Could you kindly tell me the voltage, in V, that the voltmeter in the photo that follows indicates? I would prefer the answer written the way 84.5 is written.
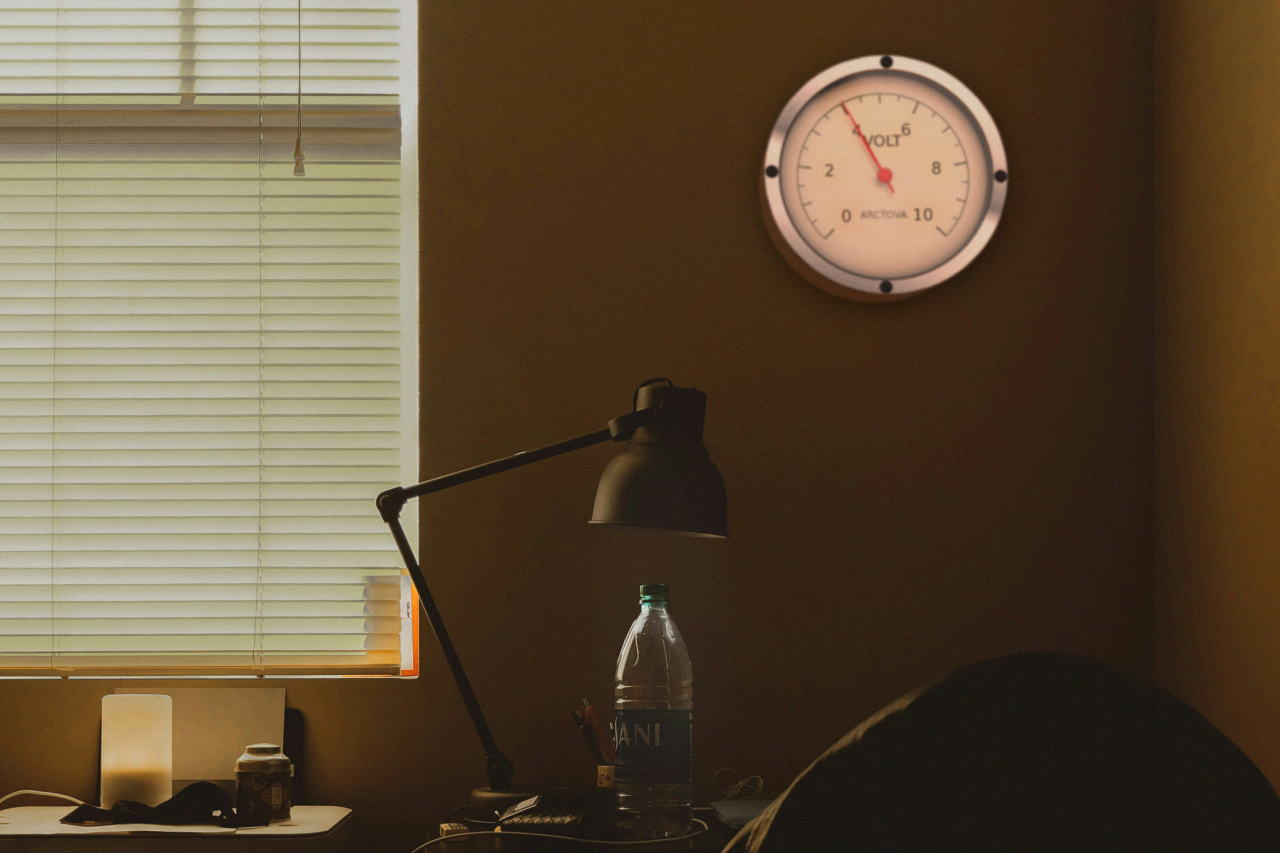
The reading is 4
